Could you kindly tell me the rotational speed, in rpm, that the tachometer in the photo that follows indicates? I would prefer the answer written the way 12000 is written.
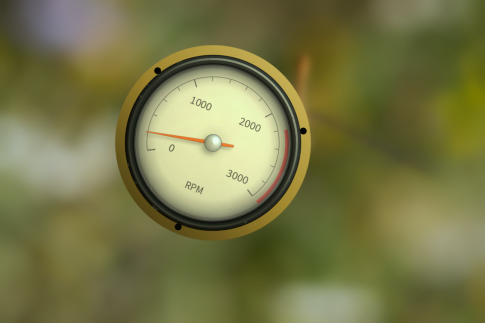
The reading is 200
